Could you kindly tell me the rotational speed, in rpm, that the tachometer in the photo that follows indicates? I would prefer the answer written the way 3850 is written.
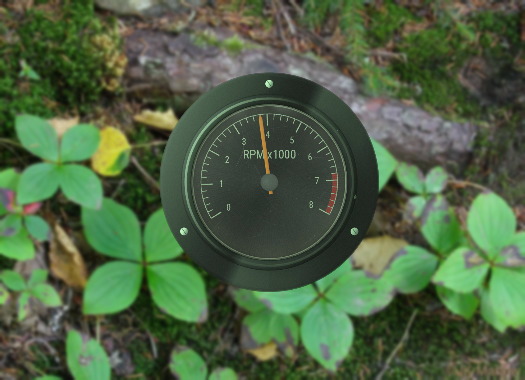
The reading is 3800
